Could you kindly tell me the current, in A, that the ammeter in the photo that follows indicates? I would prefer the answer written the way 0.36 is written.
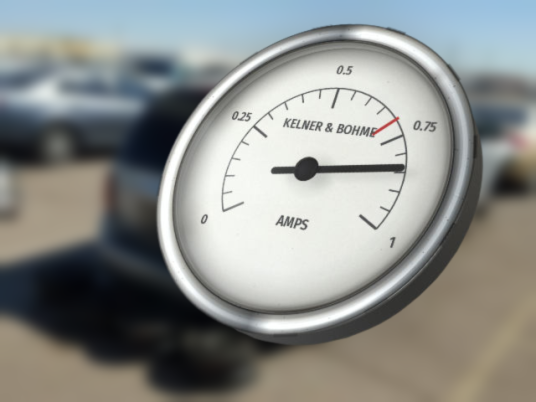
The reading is 0.85
